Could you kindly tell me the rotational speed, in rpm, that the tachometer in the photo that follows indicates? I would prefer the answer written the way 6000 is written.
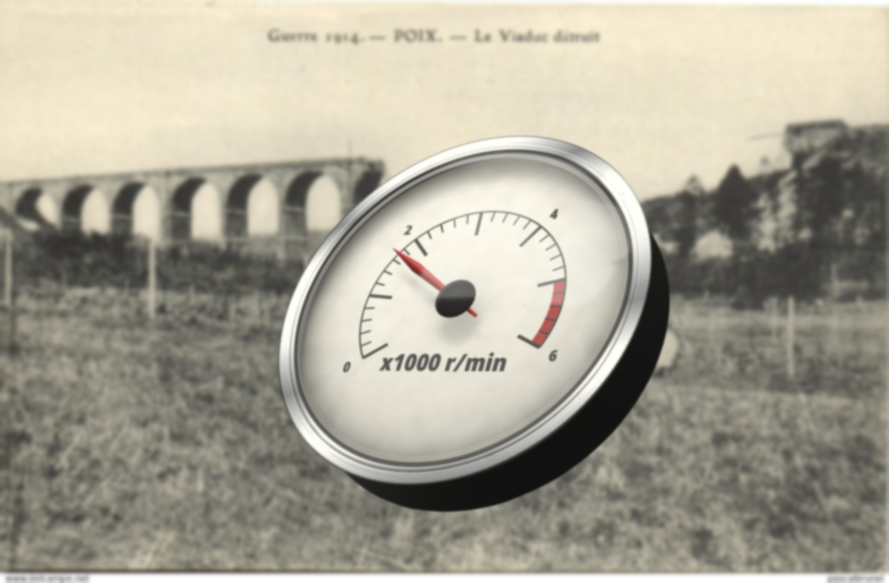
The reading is 1700
